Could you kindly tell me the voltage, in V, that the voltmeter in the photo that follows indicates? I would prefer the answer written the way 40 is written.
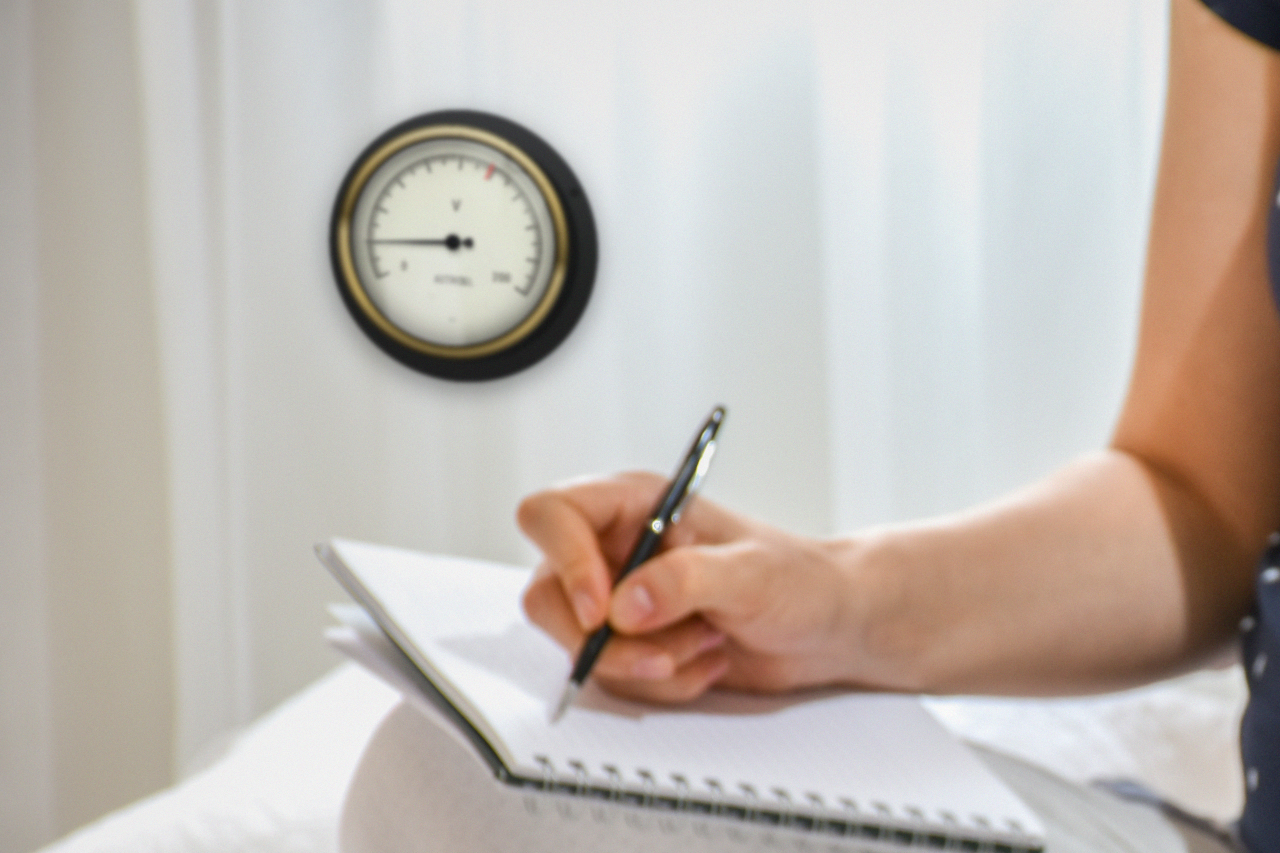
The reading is 20
